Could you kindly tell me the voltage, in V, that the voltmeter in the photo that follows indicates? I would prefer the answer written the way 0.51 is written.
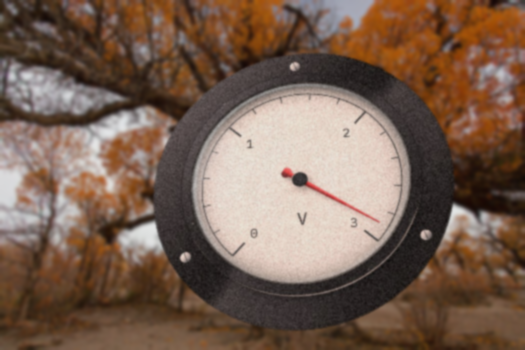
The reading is 2.9
